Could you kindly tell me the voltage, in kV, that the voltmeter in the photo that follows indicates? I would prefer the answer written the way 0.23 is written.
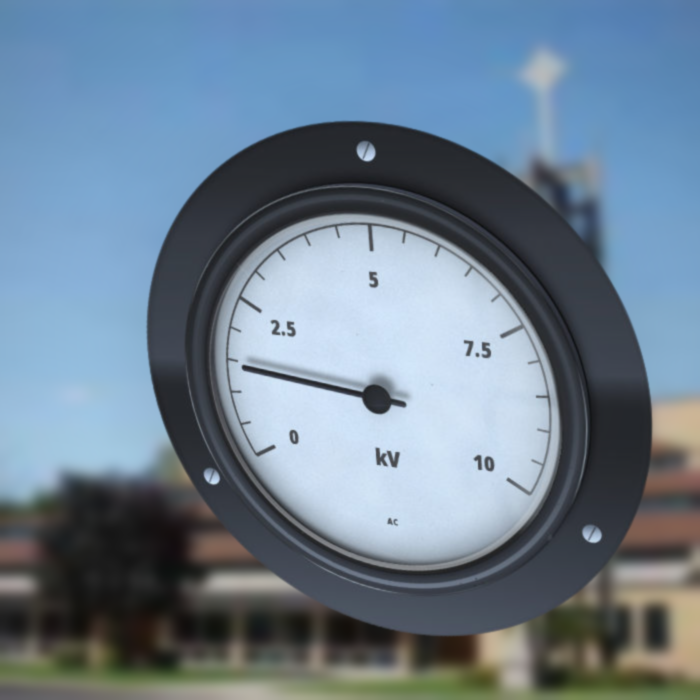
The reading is 1.5
